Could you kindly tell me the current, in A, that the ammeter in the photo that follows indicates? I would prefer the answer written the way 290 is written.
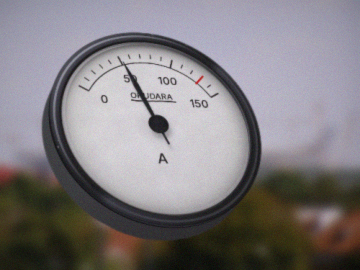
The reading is 50
